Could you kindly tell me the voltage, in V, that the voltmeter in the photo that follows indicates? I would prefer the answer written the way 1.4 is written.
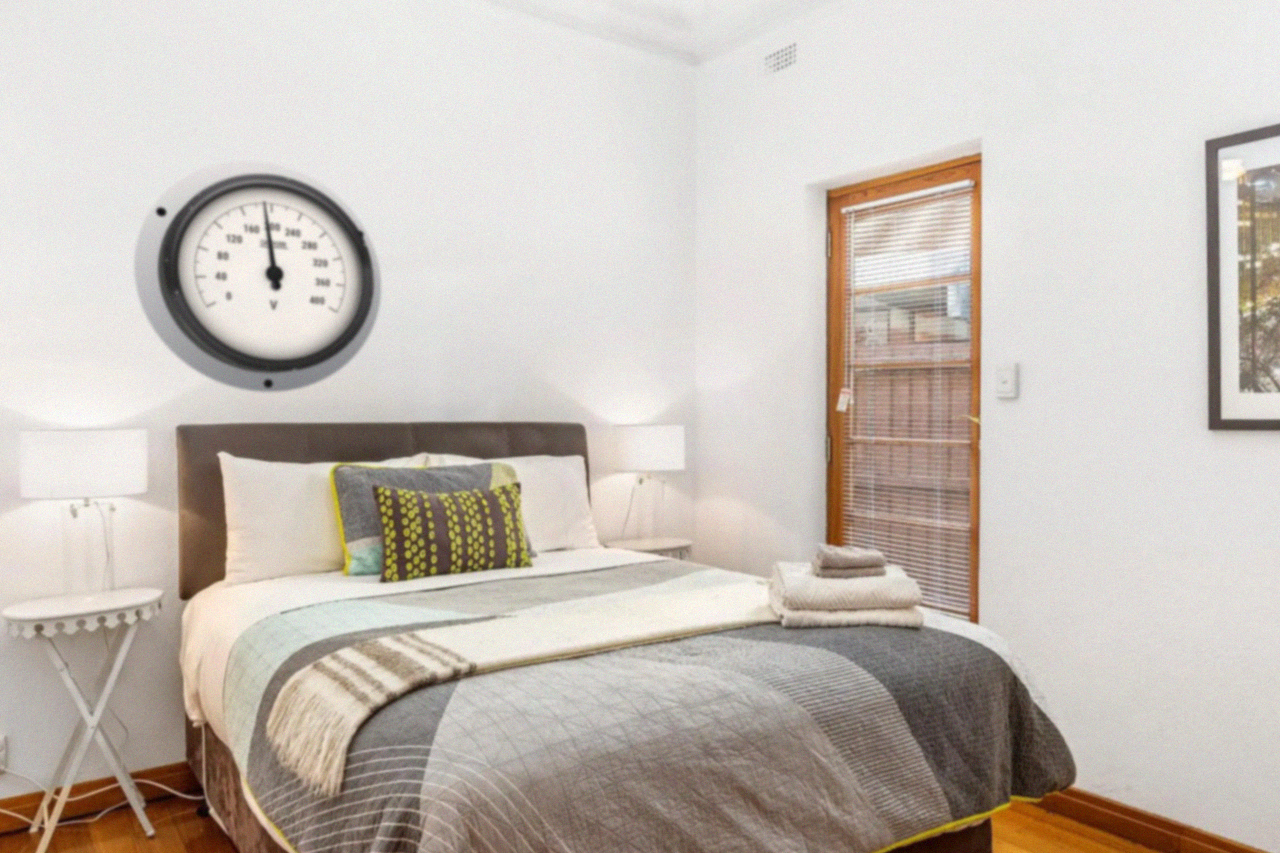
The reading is 190
